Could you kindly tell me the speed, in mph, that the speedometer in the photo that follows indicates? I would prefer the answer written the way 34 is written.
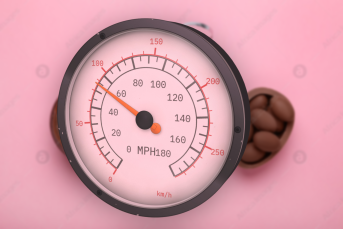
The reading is 55
